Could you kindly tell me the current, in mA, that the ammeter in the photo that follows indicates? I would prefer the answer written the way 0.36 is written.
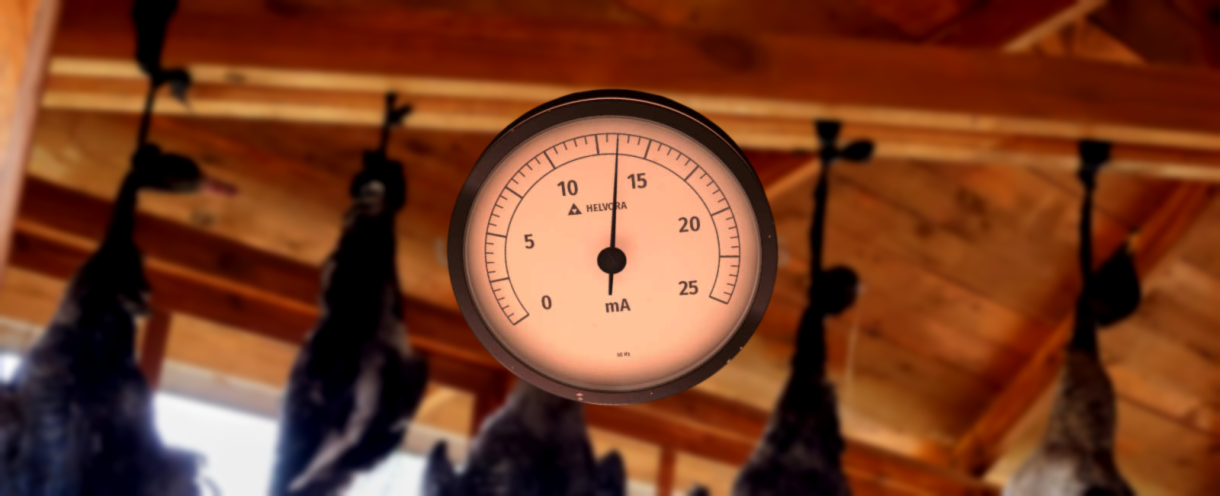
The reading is 13.5
